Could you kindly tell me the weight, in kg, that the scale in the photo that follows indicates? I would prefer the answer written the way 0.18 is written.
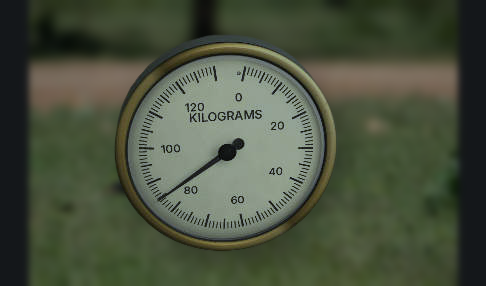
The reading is 85
